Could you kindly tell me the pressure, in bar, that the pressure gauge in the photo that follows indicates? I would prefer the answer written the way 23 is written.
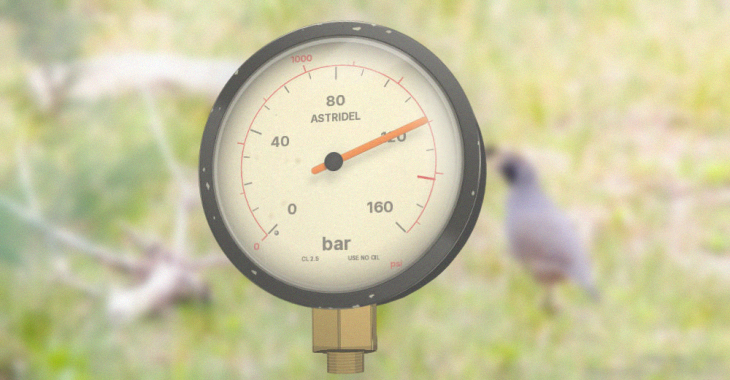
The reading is 120
